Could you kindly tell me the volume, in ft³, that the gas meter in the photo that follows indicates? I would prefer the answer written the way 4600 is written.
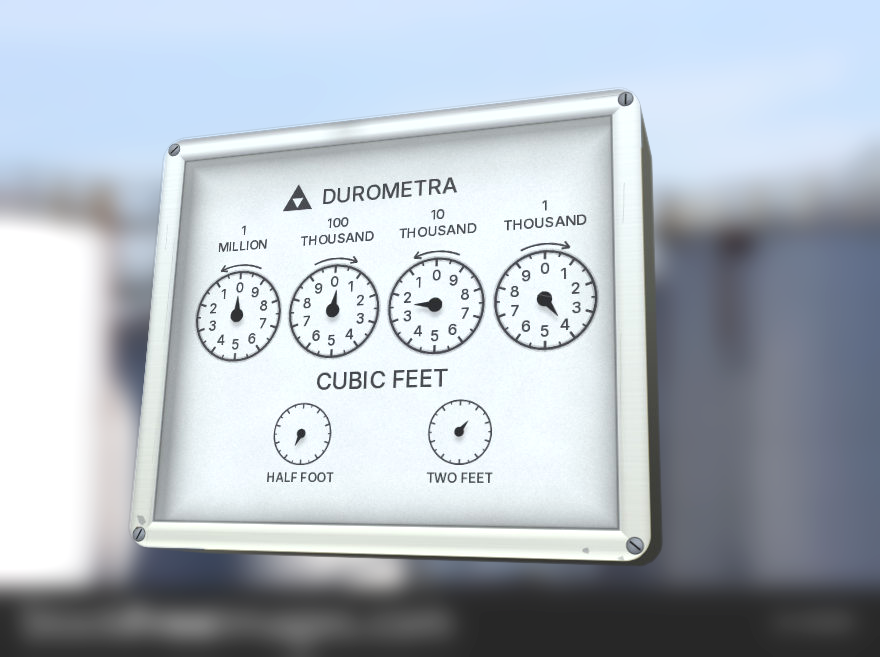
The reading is 2400
